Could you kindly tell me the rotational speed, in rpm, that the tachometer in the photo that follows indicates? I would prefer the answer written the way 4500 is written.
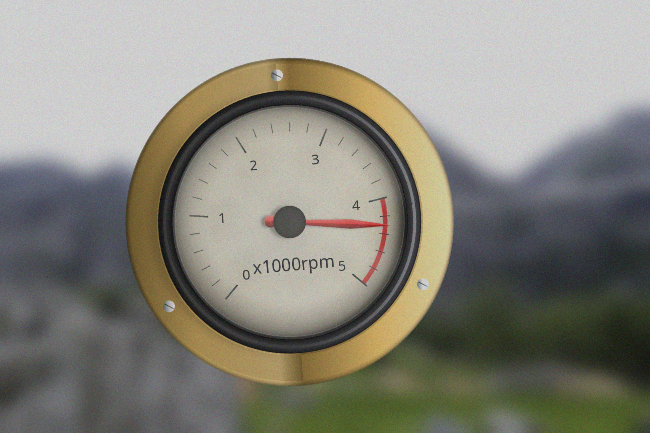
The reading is 4300
